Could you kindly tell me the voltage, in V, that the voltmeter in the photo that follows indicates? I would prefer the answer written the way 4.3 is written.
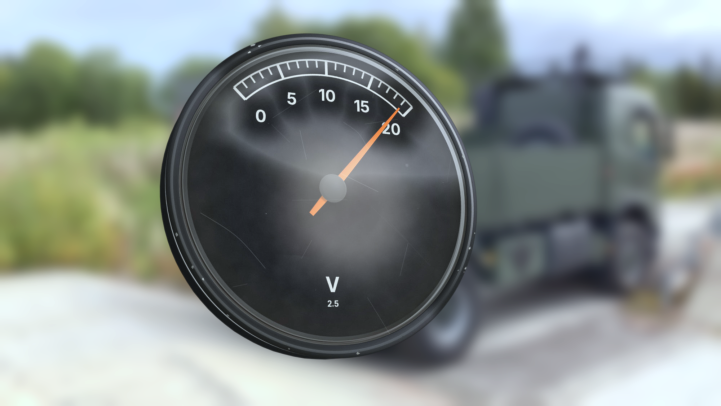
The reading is 19
